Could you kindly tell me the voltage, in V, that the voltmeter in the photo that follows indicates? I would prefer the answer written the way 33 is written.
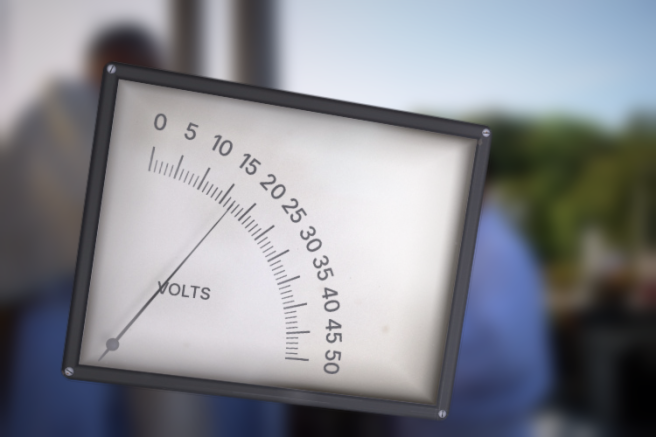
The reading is 17
